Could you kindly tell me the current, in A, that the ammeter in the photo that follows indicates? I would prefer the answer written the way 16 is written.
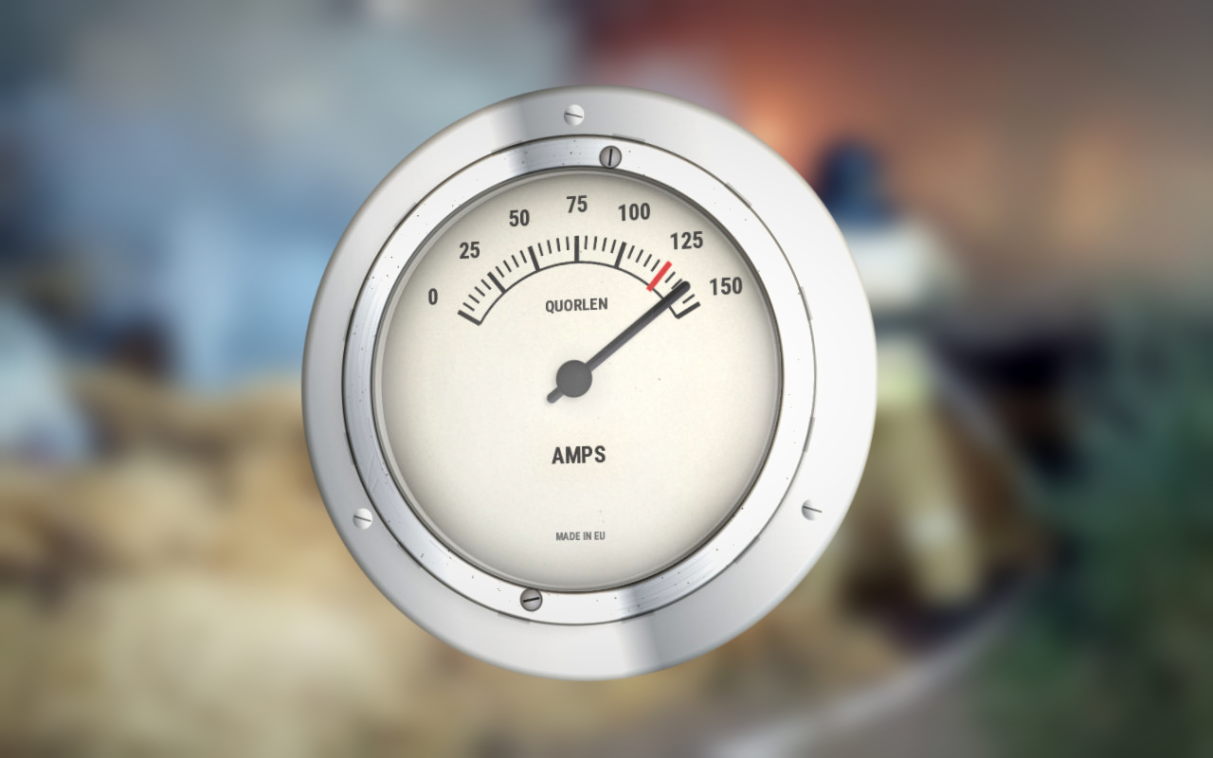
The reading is 140
